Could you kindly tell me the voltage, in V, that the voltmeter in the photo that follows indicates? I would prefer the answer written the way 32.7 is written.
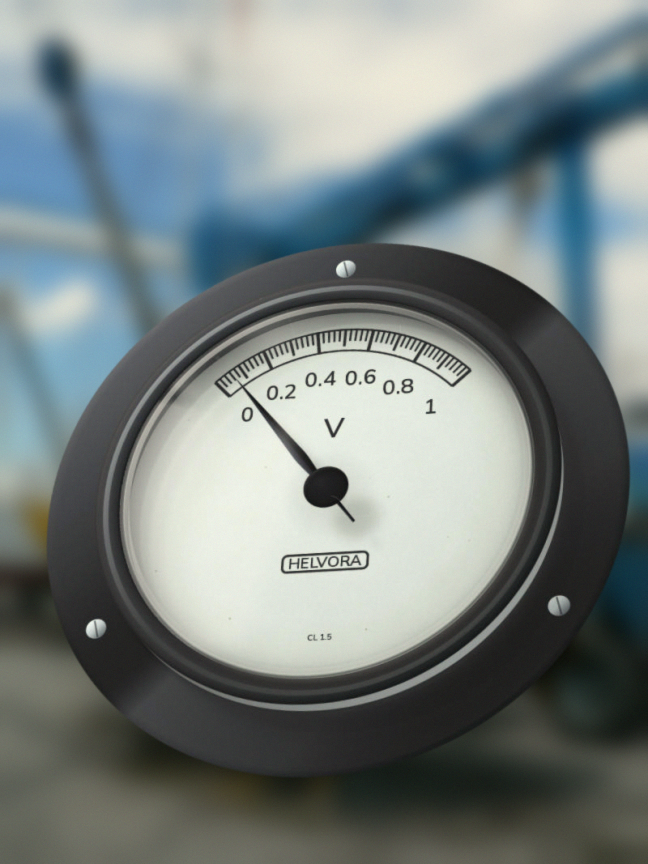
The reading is 0.06
